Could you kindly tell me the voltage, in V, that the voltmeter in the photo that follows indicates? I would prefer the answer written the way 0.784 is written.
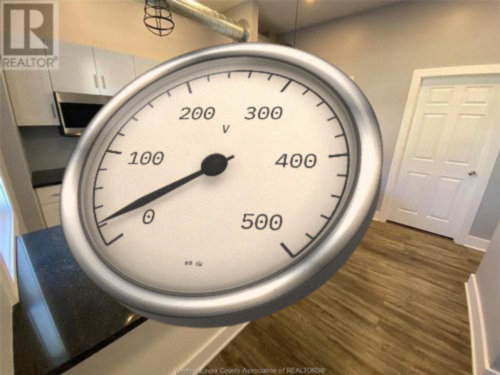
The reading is 20
